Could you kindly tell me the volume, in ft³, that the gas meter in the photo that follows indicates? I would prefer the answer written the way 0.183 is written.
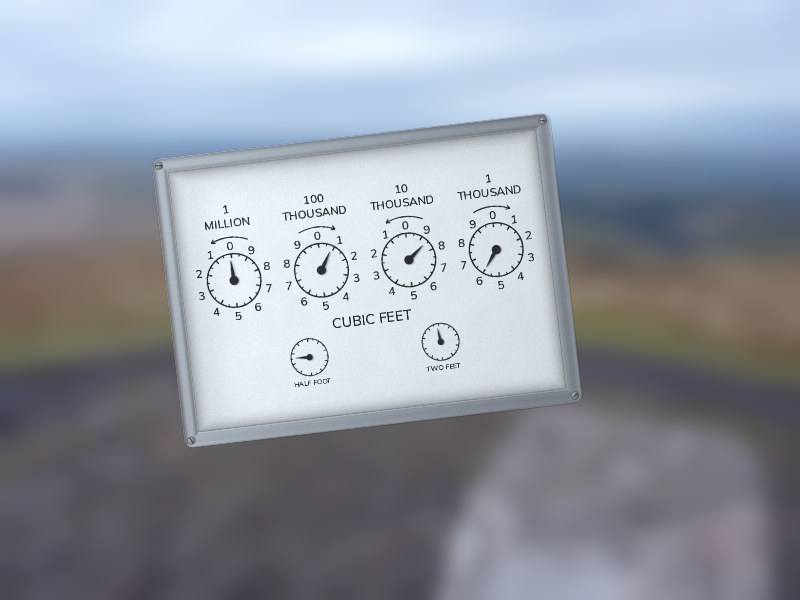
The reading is 8600
